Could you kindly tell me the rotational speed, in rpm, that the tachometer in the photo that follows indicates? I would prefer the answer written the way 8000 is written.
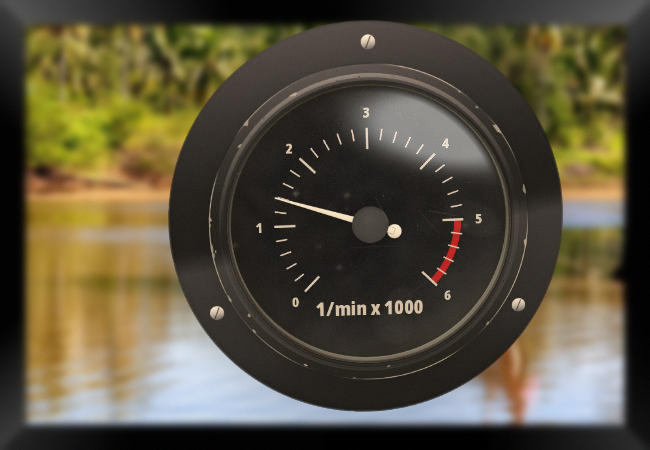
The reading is 1400
